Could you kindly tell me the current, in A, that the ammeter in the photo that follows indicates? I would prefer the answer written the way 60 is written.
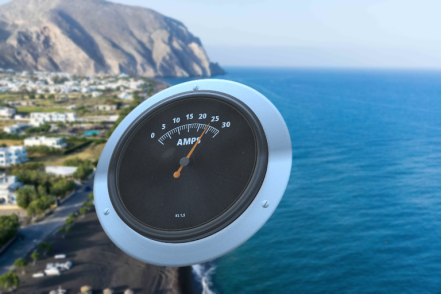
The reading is 25
